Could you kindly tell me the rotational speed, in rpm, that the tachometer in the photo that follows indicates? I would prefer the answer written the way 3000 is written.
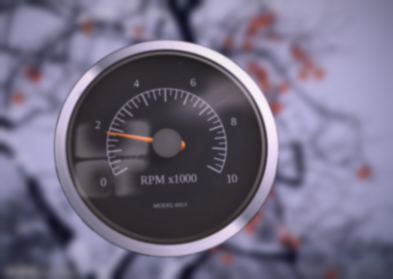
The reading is 1750
